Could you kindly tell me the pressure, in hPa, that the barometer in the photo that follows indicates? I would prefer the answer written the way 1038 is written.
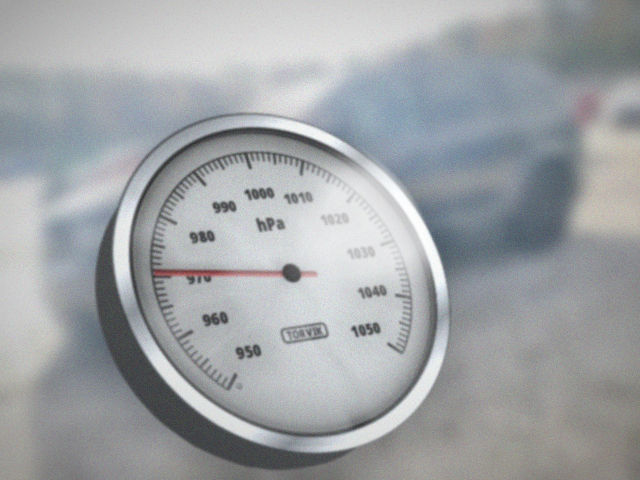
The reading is 970
